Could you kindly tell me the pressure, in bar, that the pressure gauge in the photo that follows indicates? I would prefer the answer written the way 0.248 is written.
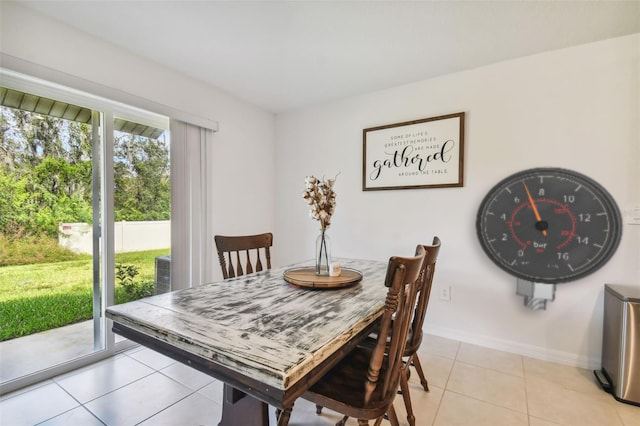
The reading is 7
